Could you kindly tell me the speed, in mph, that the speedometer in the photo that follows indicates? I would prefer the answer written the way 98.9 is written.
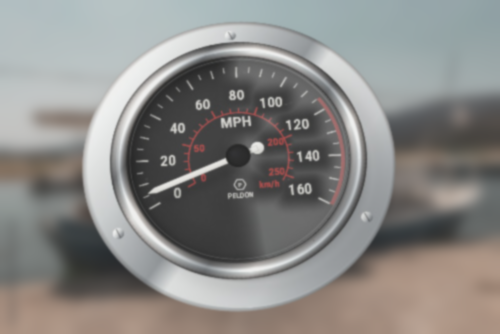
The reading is 5
